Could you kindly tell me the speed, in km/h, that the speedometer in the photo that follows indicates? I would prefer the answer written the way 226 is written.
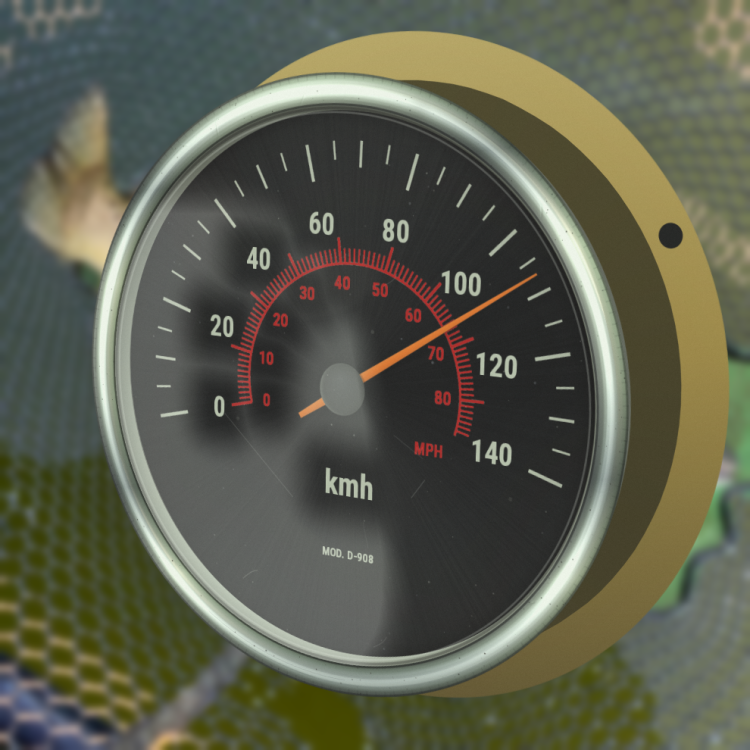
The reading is 107.5
